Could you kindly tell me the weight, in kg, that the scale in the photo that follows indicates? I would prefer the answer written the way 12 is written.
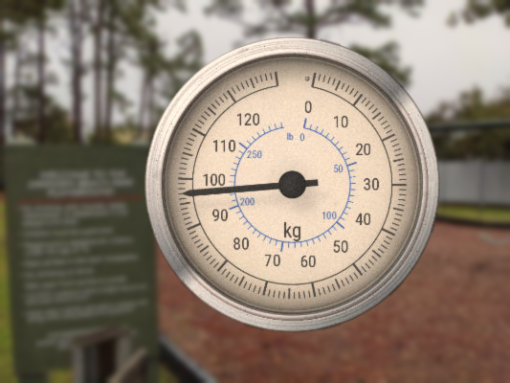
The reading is 97
